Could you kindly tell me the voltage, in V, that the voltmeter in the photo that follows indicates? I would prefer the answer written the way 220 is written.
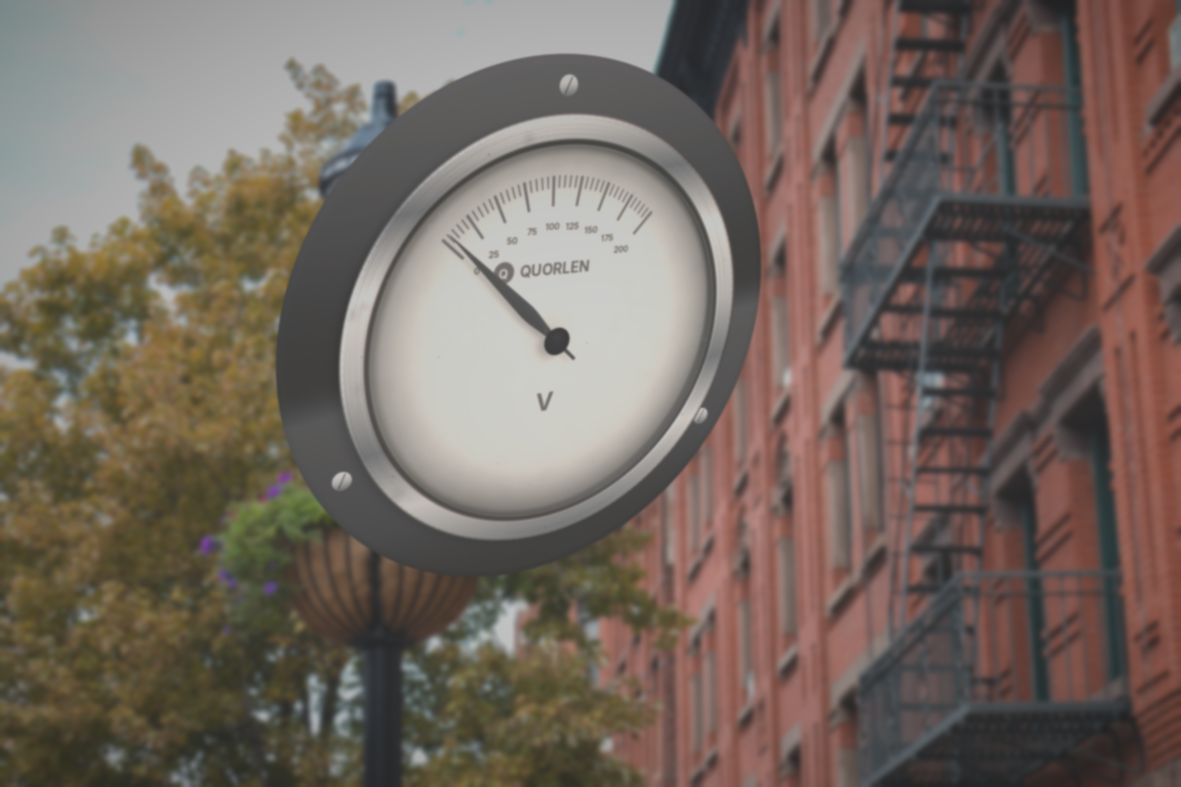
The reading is 5
